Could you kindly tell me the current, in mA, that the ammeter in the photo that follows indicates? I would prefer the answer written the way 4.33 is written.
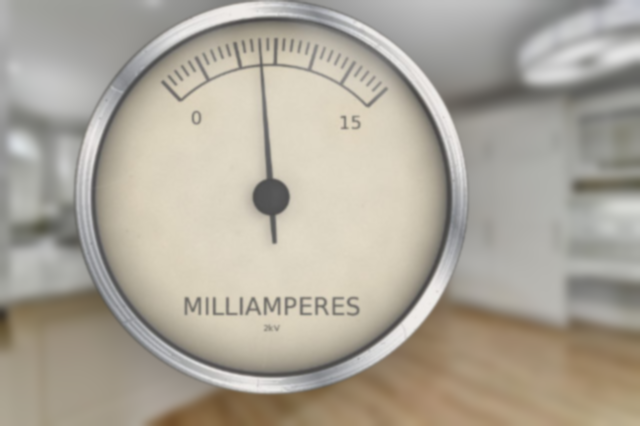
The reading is 6.5
